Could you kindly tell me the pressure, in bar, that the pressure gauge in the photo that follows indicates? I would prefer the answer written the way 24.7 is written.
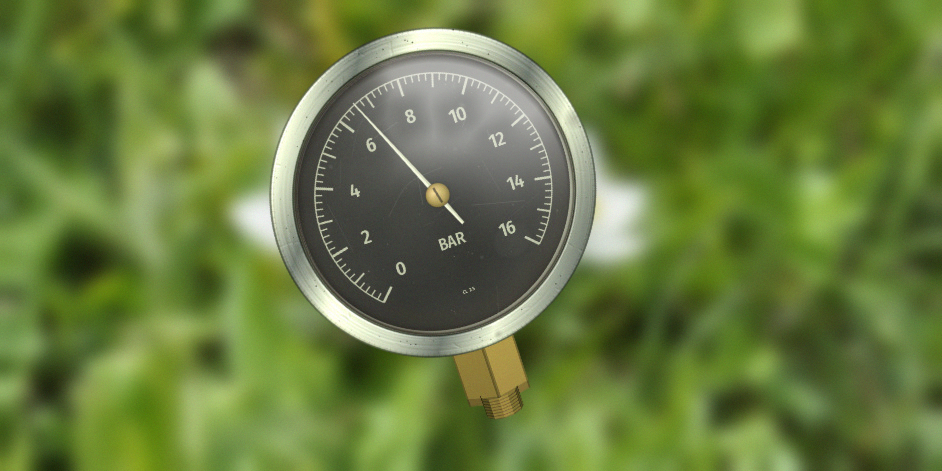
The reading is 6.6
